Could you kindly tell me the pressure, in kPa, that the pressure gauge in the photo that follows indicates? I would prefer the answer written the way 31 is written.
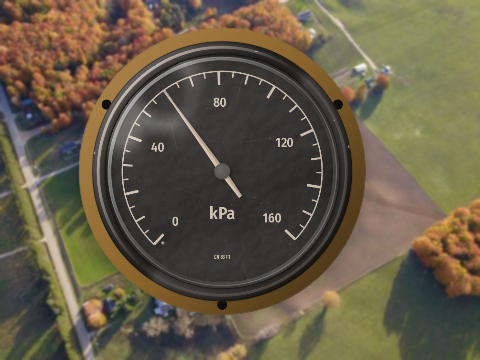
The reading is 60
